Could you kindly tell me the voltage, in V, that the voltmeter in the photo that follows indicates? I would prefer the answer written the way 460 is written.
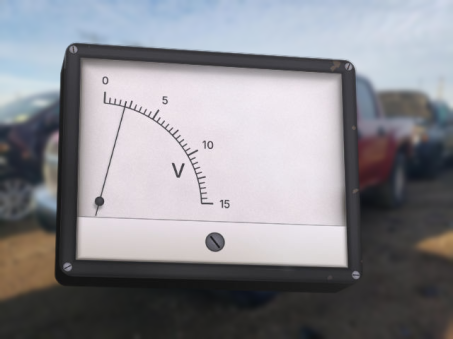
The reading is 2
